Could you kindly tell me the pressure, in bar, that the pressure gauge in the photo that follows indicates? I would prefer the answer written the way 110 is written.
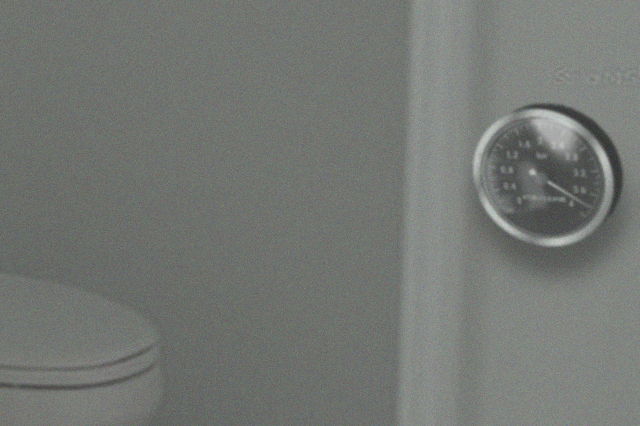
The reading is 3.8
